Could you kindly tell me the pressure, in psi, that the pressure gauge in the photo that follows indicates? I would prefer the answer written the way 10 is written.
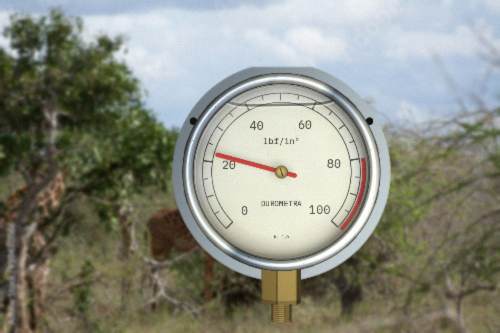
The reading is 22.5
